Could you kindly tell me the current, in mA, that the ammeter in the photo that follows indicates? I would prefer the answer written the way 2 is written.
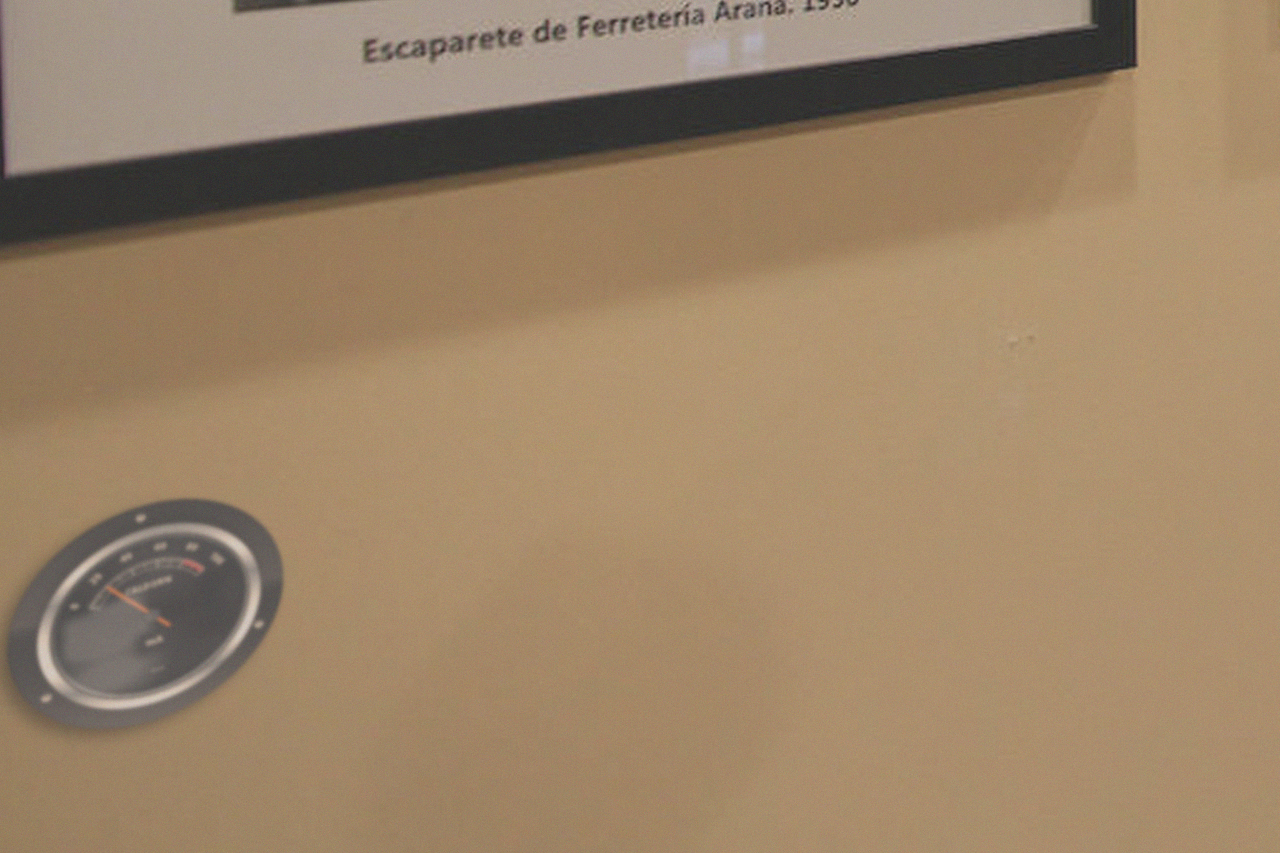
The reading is 20
